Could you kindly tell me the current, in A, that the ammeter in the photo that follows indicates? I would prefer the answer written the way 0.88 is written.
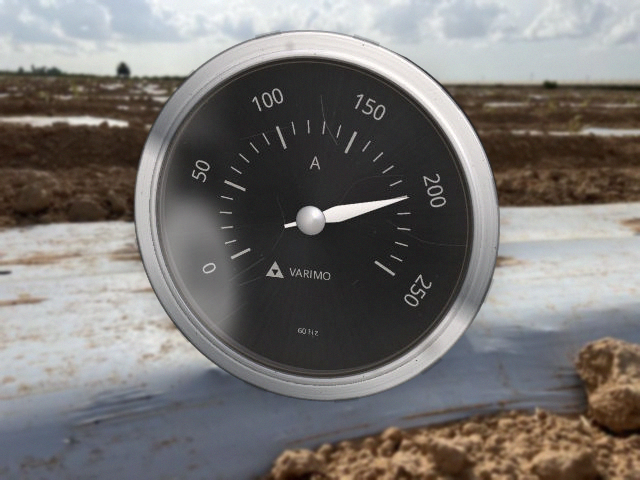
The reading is 200
